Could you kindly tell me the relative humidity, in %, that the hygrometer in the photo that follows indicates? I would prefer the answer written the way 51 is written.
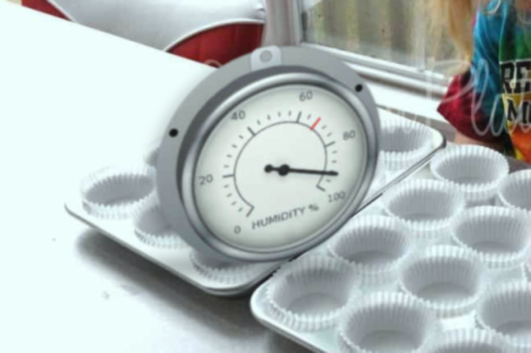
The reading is 92
